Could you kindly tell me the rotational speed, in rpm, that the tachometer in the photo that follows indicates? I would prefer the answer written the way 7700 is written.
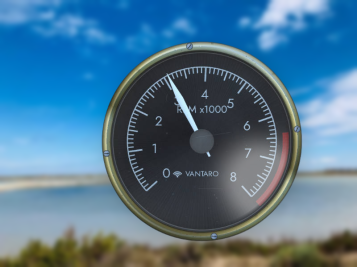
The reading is 3100
